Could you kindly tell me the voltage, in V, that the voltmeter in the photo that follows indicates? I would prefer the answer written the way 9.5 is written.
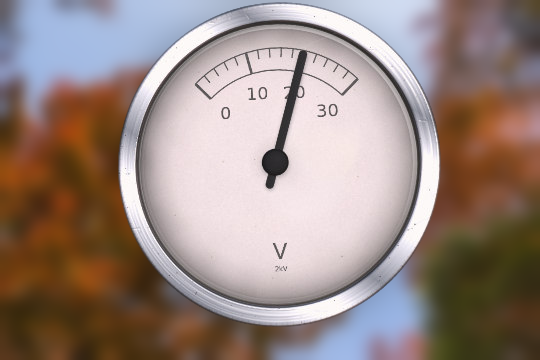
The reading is 20
